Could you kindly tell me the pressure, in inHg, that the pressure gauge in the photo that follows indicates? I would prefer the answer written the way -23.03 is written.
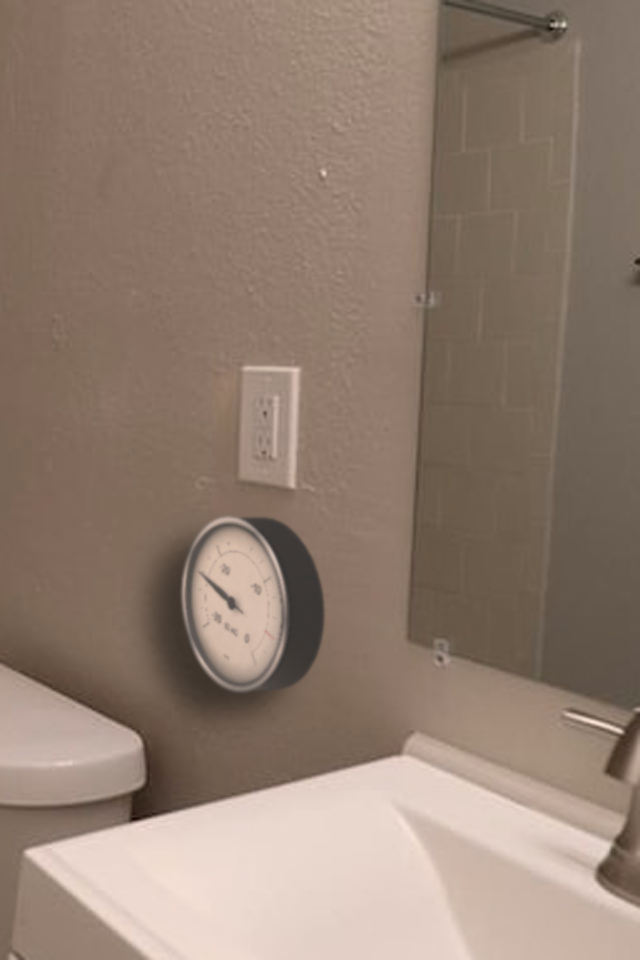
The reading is -24
